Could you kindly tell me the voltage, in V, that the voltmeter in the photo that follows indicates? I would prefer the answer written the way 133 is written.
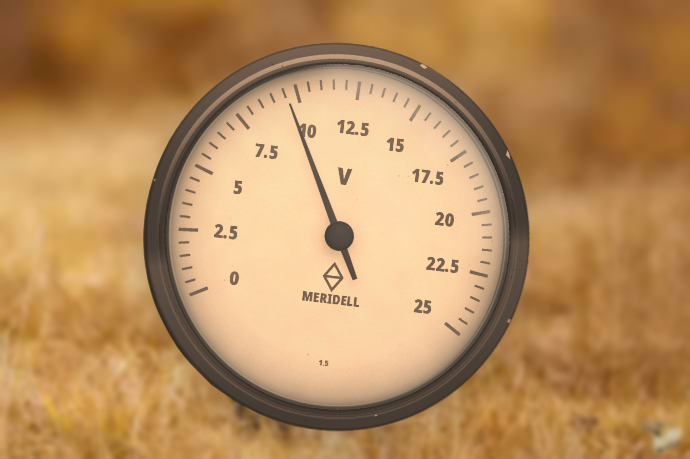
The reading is 9.5
